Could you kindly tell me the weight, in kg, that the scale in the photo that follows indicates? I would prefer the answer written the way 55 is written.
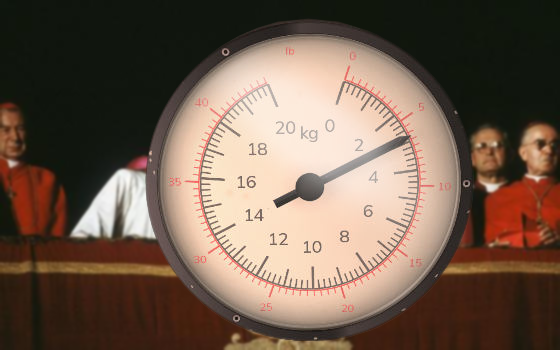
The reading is 2.8
